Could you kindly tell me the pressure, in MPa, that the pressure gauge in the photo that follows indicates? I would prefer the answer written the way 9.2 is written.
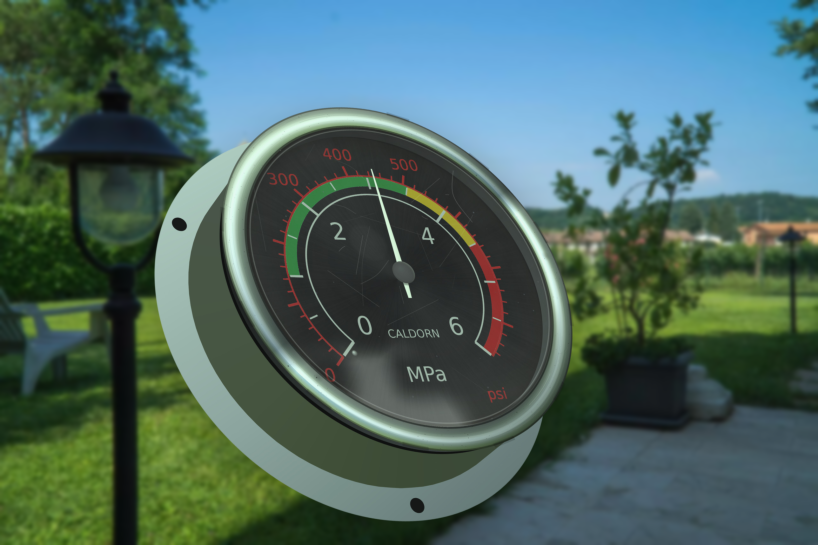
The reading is 3
